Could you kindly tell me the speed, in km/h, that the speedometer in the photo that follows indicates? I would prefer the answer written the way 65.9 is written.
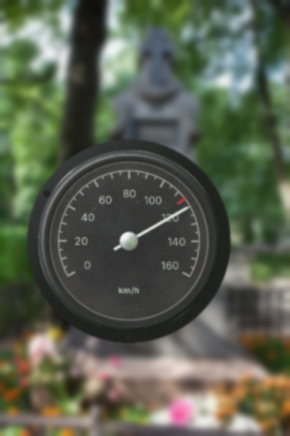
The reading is 120
